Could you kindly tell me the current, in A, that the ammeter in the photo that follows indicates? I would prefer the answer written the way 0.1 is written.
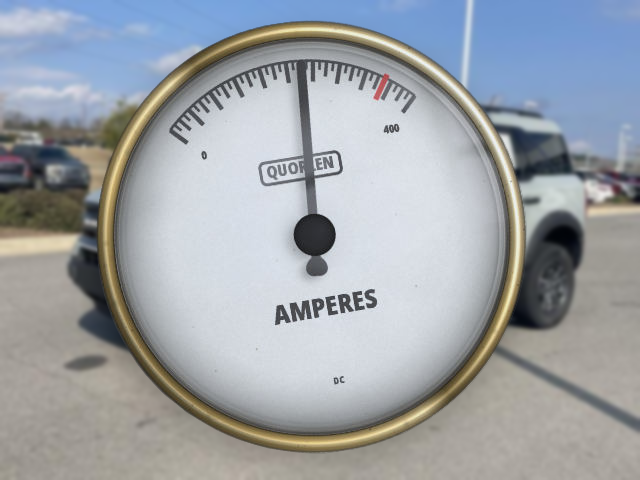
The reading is 220
